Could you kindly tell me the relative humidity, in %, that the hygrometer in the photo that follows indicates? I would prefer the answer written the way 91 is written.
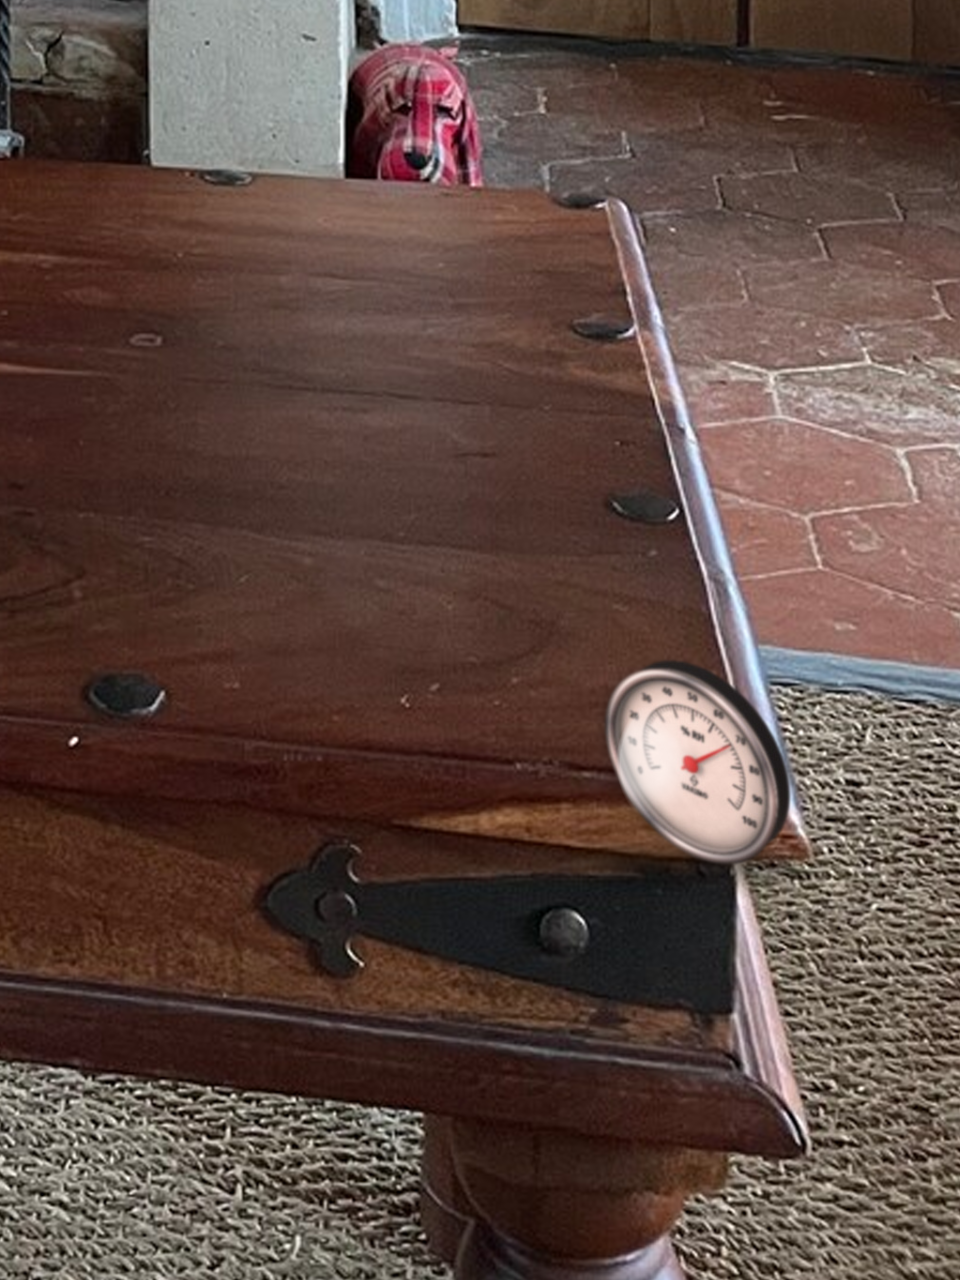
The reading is 70
